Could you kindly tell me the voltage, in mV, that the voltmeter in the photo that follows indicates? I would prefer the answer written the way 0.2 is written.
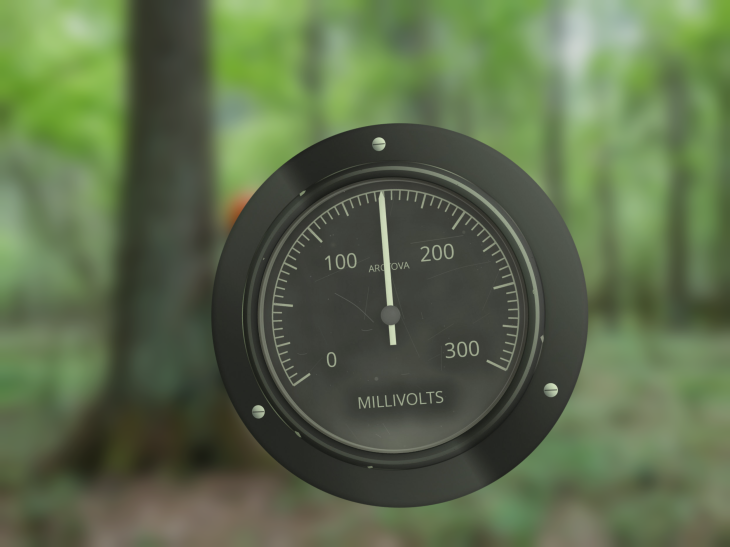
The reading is 150
